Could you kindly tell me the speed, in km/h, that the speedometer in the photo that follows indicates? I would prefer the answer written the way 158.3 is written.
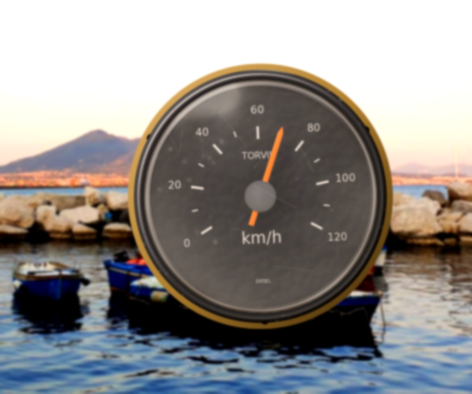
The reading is 70
